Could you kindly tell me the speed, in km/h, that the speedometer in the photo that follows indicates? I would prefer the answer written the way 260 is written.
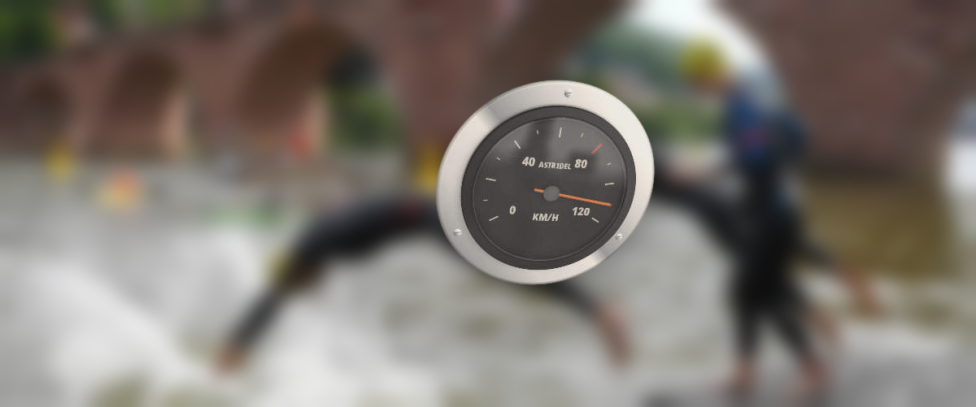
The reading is 110
